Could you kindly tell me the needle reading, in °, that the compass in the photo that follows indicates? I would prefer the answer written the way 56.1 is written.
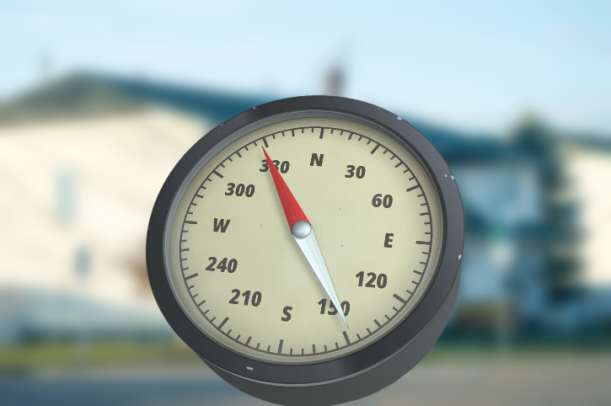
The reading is 327.5
